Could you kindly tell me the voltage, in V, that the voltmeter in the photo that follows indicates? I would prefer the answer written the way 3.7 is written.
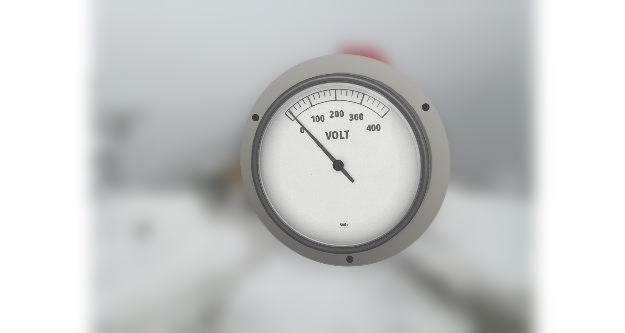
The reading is 20
